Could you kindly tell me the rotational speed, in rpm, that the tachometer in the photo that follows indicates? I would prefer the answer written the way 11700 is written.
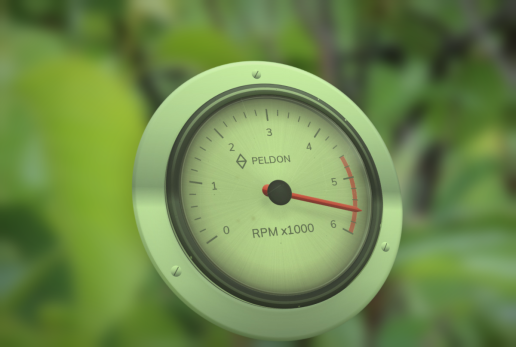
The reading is 5600
